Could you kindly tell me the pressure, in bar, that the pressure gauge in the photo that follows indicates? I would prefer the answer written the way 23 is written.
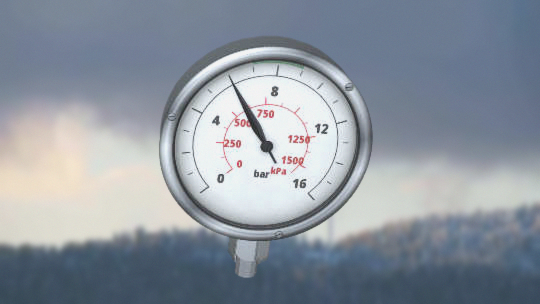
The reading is 6
